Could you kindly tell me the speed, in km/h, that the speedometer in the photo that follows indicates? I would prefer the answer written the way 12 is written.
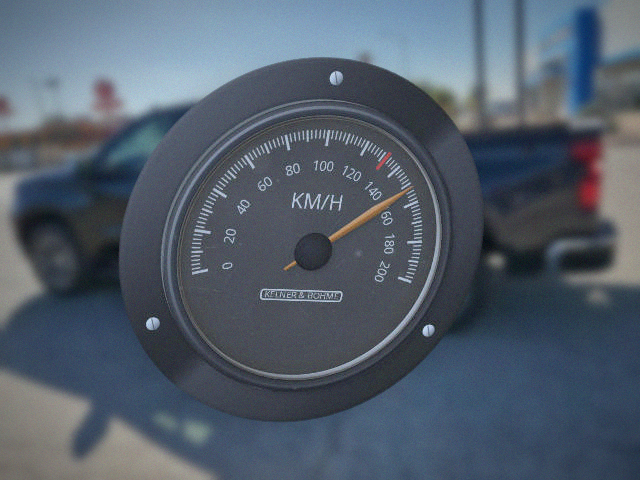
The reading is 150
